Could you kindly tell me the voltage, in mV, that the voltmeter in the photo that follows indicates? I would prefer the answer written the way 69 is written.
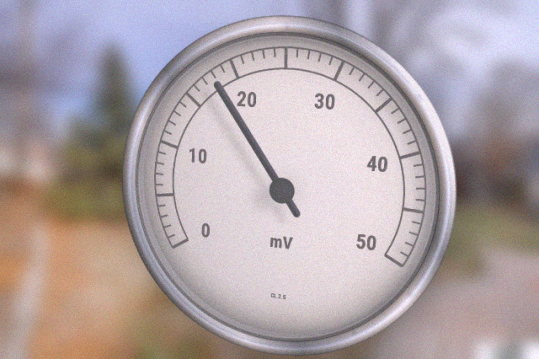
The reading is 18
